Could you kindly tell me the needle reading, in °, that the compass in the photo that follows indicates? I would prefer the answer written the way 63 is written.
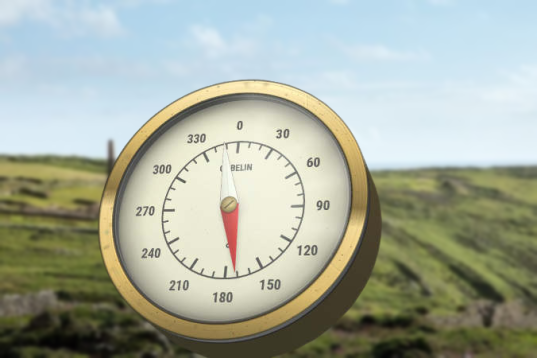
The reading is 170
